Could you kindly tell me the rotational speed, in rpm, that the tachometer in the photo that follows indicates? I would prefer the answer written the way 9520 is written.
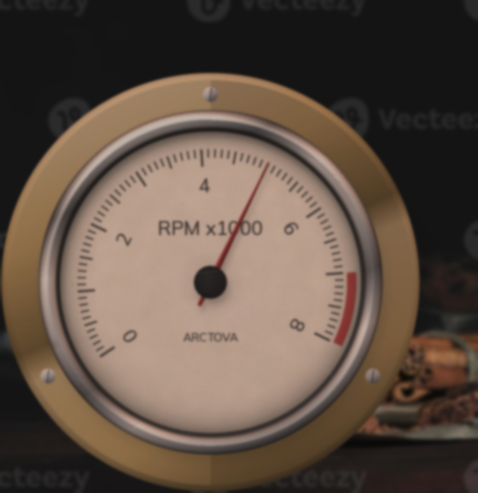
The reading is 5000
